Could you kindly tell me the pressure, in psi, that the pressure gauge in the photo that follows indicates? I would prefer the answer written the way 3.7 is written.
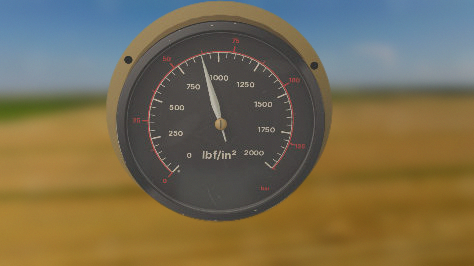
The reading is 900
